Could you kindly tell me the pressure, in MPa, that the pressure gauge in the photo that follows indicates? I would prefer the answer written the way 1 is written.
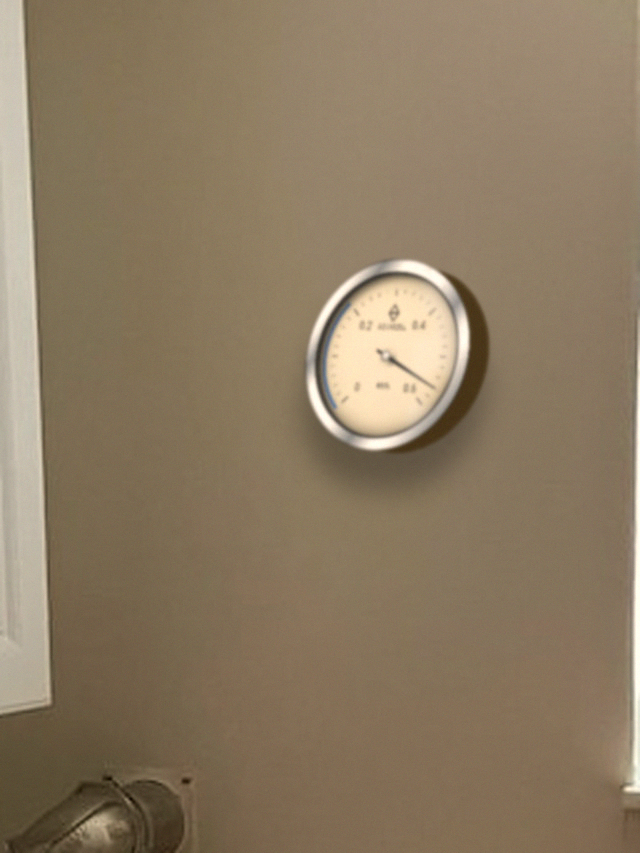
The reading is 0.56
